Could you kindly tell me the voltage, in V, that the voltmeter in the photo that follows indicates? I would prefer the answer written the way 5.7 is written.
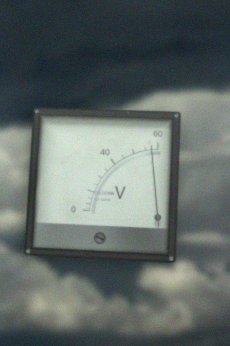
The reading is 57.5
